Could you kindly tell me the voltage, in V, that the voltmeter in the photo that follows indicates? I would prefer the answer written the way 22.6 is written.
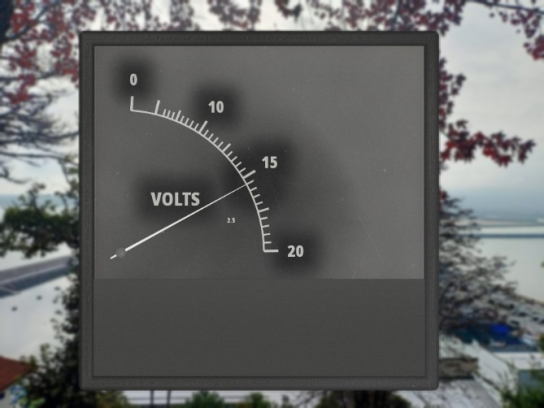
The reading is 15.5
